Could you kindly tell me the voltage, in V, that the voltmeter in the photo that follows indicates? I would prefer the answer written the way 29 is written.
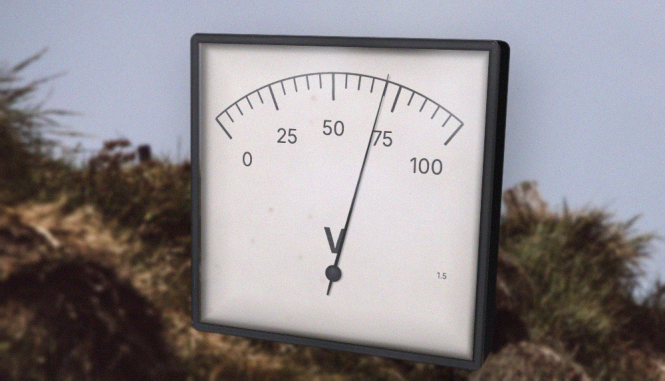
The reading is 70
